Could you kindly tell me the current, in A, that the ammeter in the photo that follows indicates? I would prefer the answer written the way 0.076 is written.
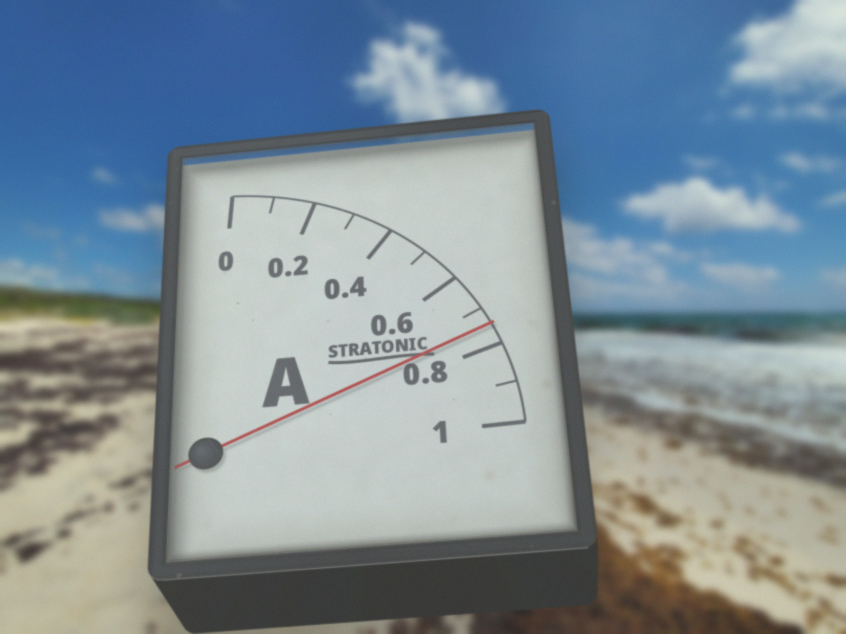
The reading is 0.75
